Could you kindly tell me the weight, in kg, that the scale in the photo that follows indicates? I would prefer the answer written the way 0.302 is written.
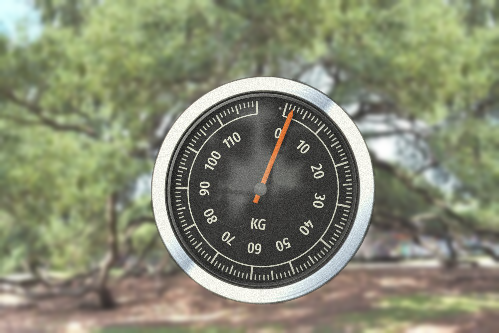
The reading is 2
